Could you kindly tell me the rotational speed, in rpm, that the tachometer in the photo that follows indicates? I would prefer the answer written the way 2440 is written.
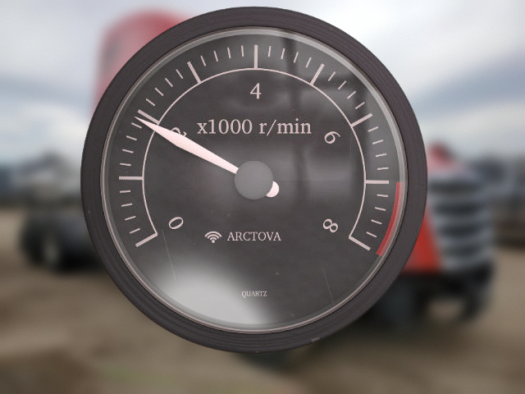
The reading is 1900
